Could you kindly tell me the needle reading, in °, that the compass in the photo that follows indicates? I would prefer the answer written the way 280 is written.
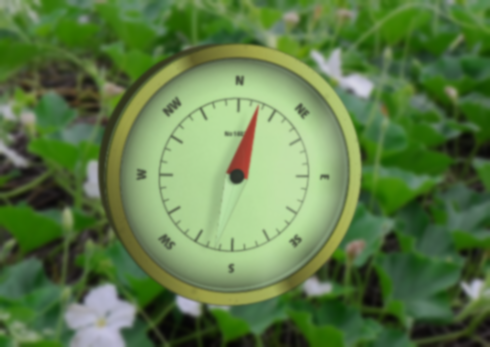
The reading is 15
